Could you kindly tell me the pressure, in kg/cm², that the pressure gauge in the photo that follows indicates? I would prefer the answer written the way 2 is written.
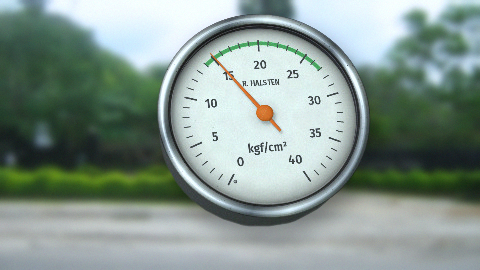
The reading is 15
